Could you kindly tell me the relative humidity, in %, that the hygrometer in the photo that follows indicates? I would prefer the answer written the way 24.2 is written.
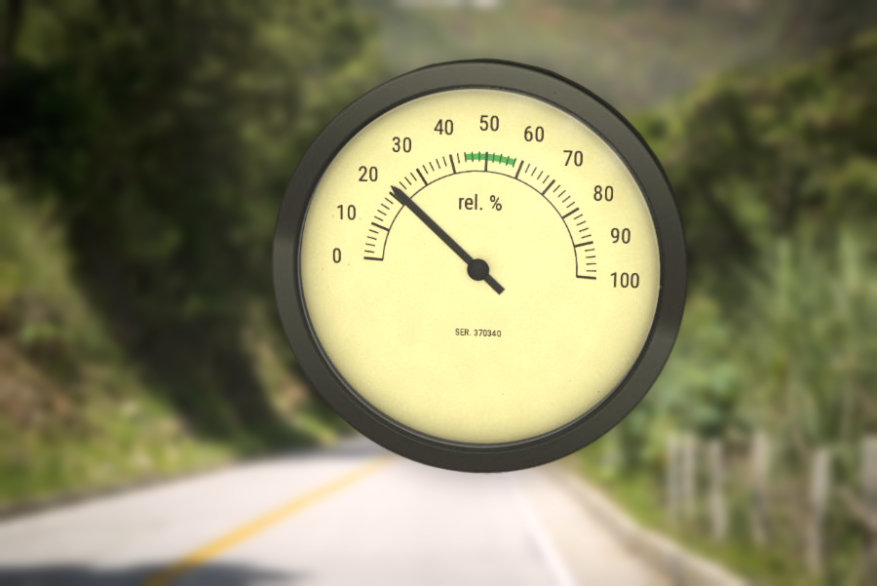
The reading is 22
